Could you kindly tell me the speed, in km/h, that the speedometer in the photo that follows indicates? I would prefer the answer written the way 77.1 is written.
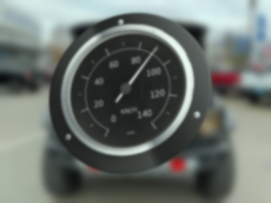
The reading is 90
